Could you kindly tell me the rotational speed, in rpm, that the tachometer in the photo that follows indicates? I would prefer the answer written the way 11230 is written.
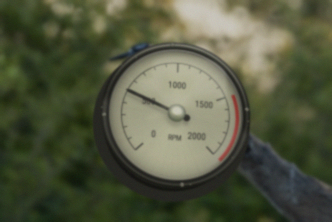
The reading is 500
